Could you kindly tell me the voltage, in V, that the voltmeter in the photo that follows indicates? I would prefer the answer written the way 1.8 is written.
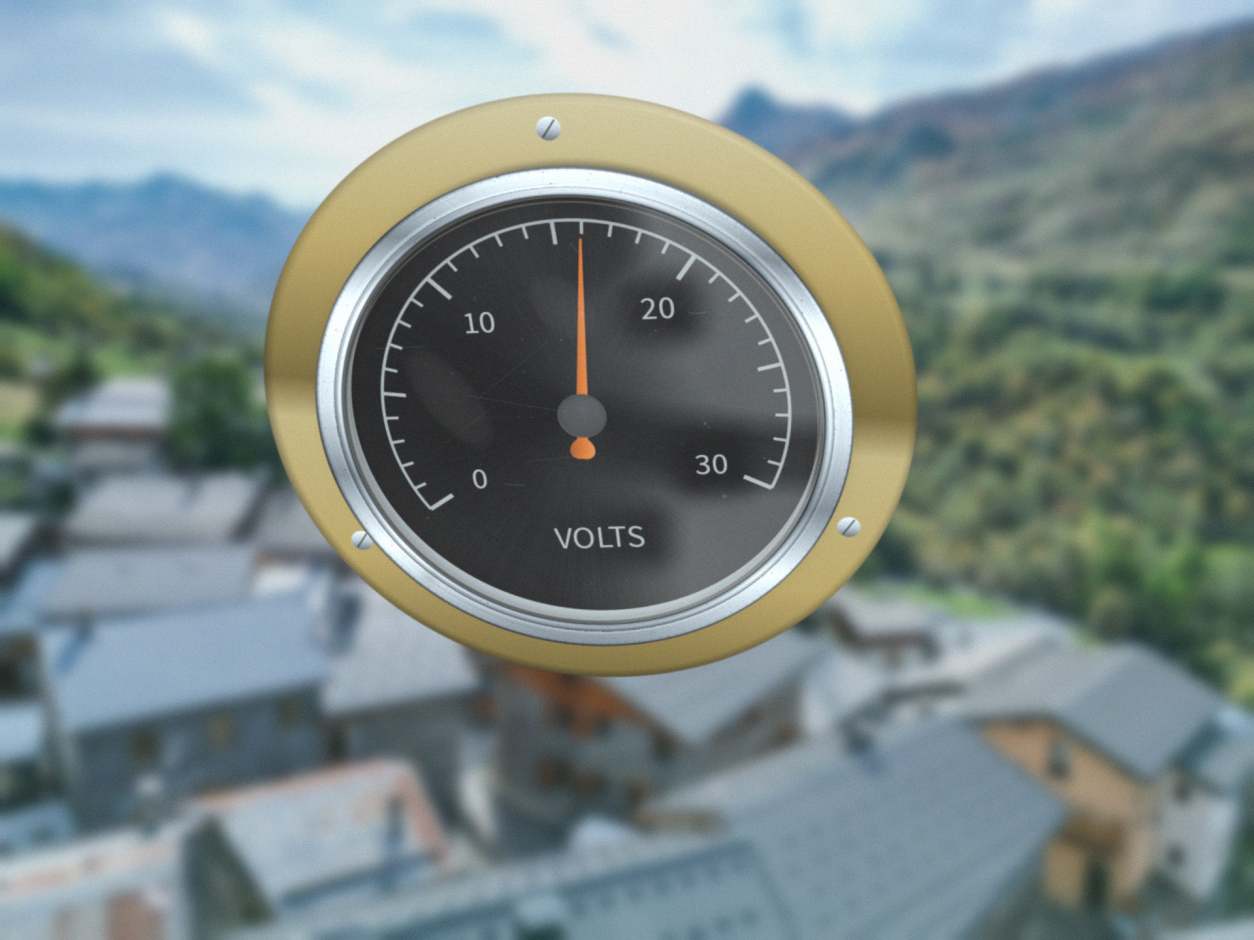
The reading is 16
